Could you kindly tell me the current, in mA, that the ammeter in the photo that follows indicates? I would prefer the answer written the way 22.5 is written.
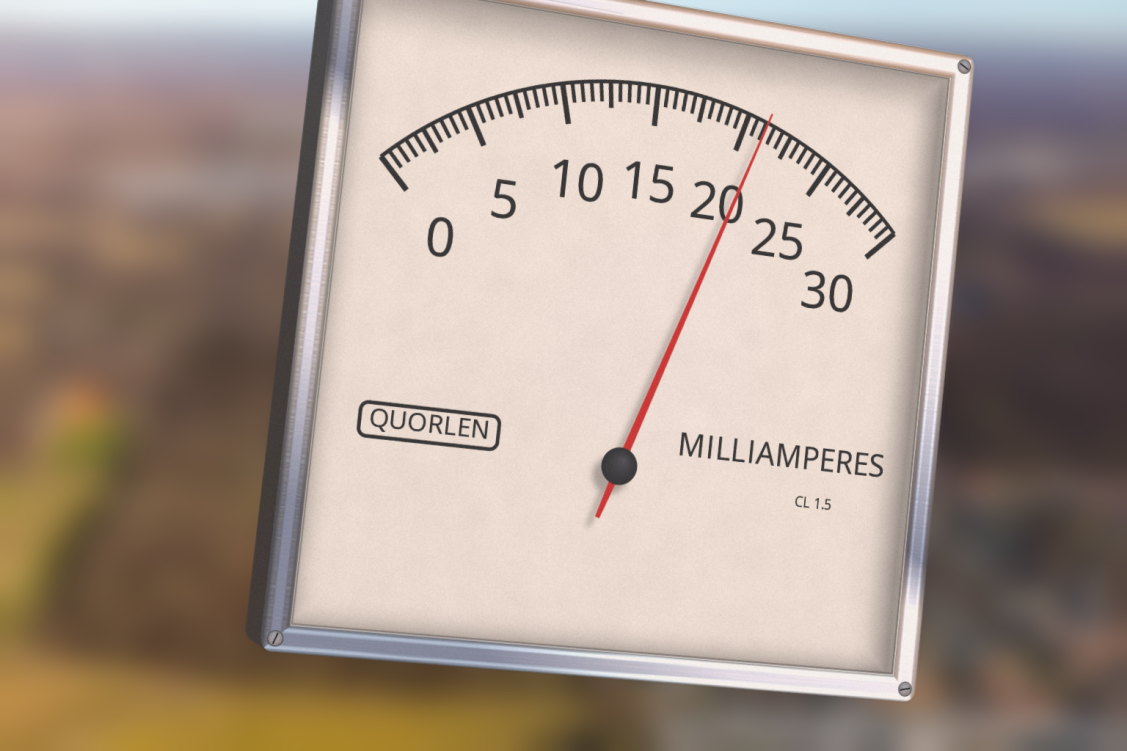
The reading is 21
